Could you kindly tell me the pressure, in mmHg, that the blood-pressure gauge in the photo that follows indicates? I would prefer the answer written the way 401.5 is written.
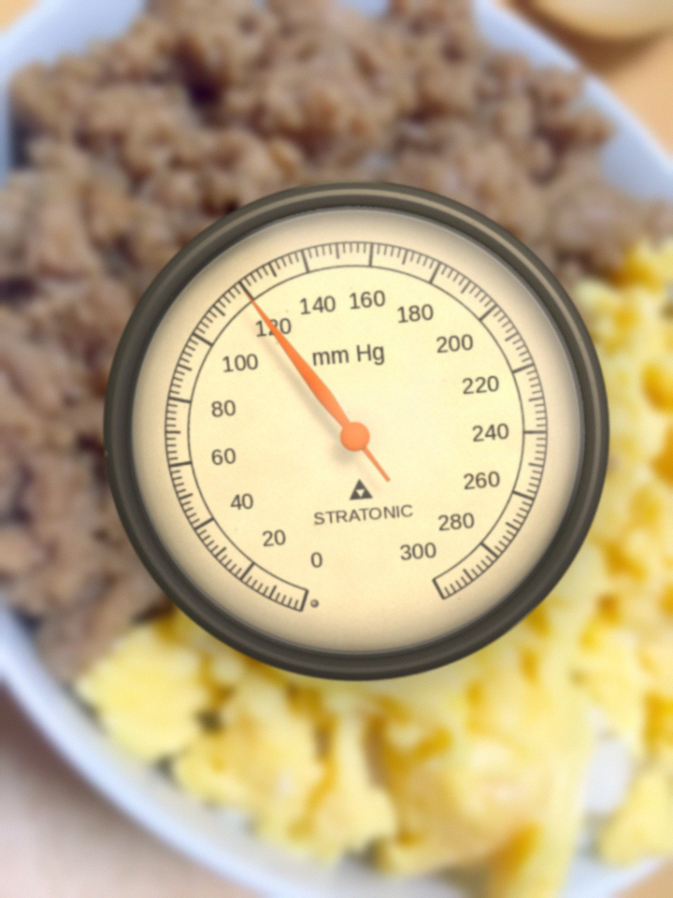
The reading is 120
